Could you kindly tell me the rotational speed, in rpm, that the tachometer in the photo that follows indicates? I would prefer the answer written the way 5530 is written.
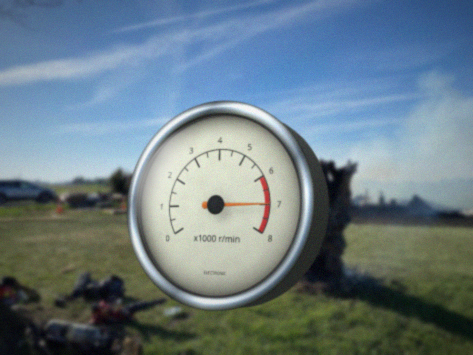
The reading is 7000
